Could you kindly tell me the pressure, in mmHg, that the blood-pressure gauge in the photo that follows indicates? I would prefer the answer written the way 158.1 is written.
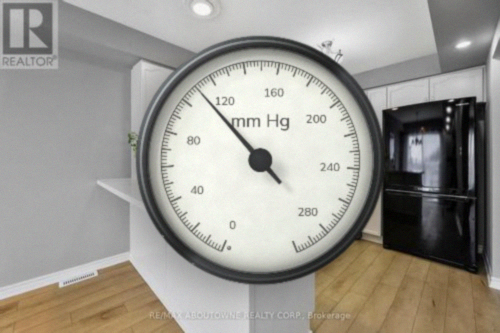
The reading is 110
